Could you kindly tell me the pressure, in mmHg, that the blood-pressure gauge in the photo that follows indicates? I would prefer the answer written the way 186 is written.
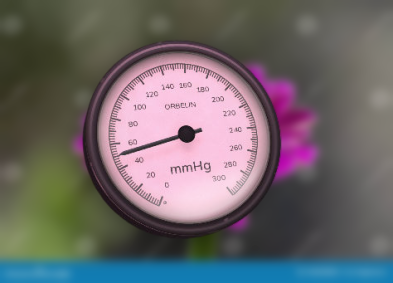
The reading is 50
